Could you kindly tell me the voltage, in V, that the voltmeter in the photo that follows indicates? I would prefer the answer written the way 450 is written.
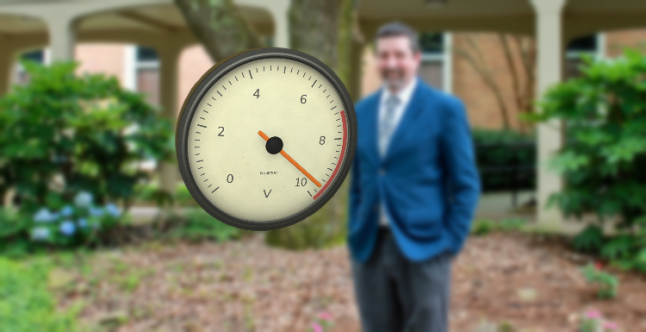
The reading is 9.6
